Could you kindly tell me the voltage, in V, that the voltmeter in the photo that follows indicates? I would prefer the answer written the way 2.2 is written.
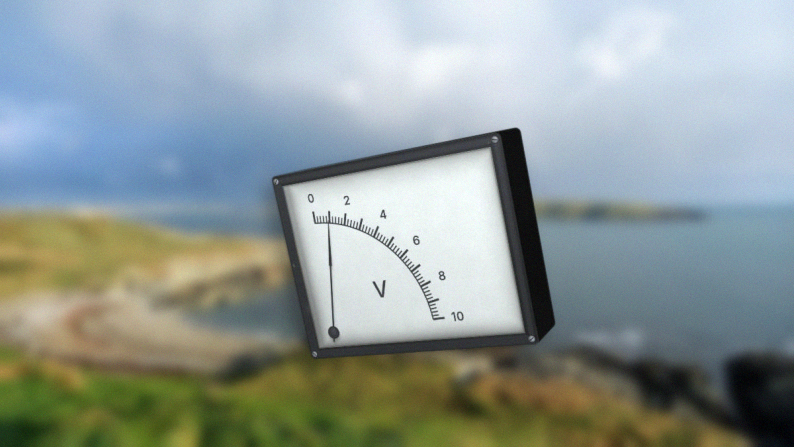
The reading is 1
